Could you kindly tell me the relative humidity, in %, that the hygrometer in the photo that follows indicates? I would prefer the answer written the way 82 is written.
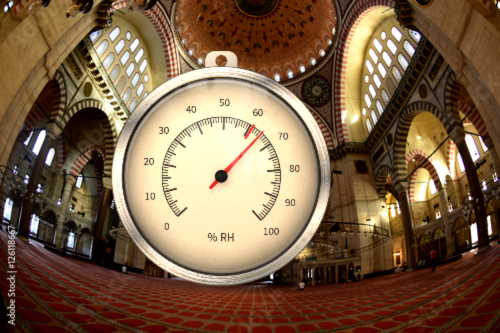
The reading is 65
